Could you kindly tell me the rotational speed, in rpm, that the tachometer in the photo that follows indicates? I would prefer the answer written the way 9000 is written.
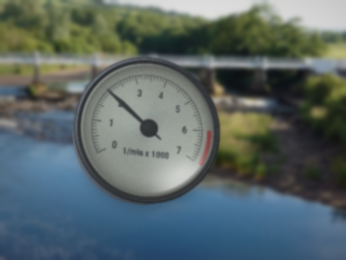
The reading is 2000
